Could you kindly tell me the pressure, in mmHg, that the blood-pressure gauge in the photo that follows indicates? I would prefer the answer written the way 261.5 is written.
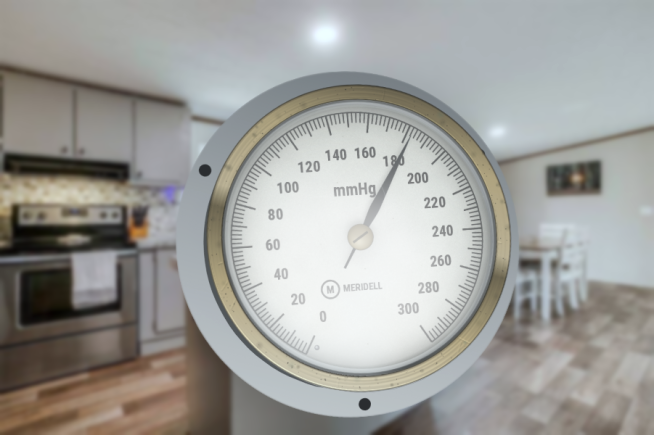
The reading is 182
